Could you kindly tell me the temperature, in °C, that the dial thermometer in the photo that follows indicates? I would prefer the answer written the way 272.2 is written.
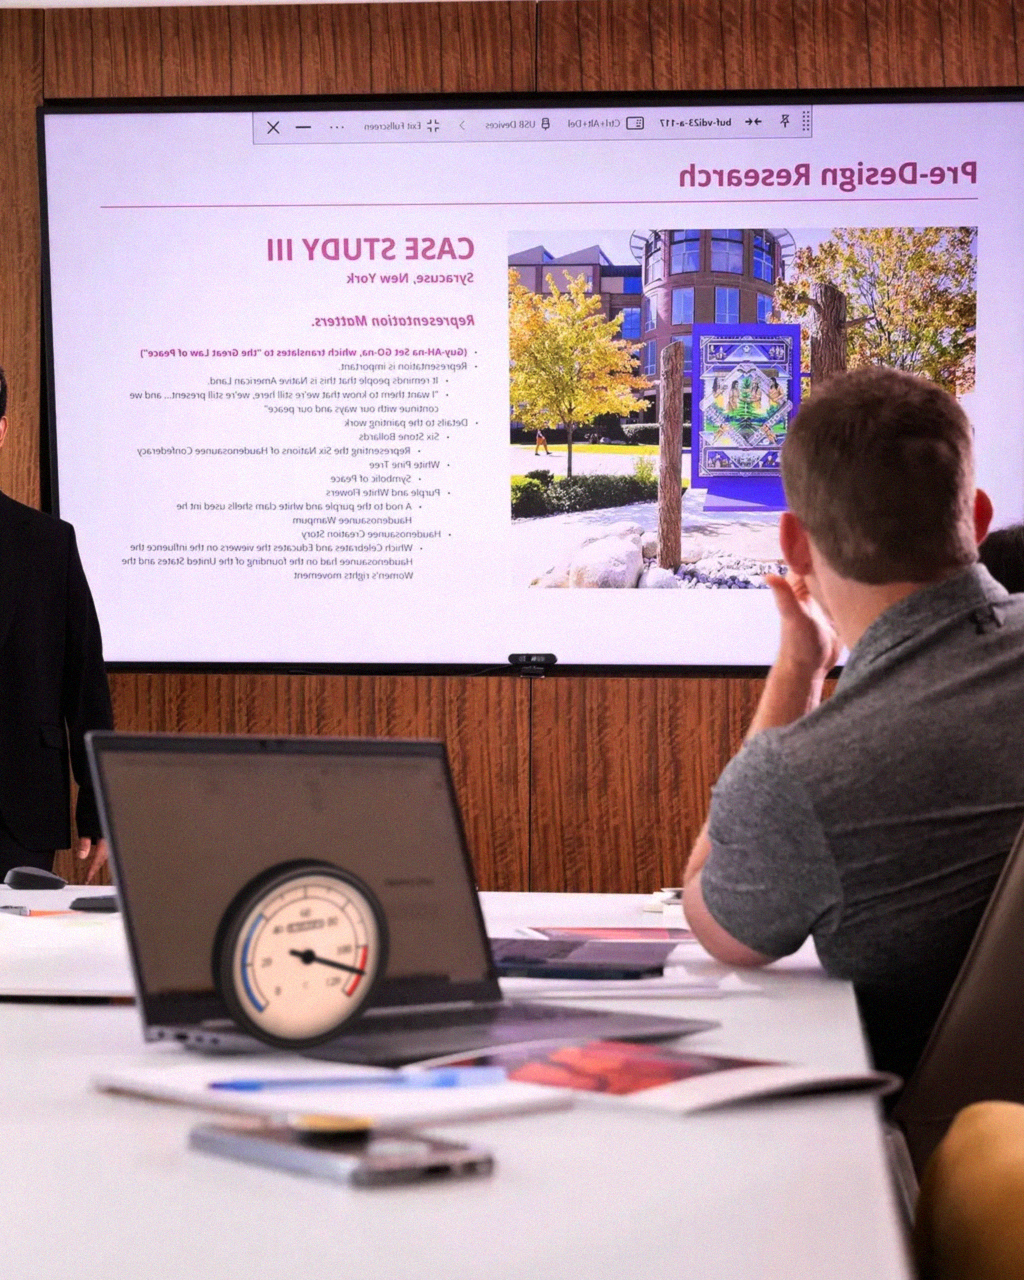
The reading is 110
